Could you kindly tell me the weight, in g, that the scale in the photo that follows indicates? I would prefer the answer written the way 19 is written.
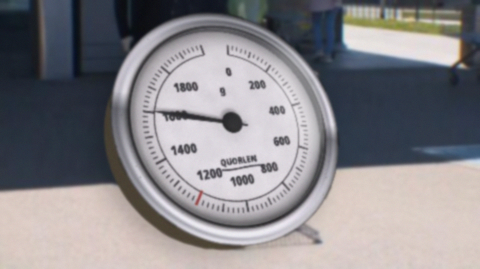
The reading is 1600
